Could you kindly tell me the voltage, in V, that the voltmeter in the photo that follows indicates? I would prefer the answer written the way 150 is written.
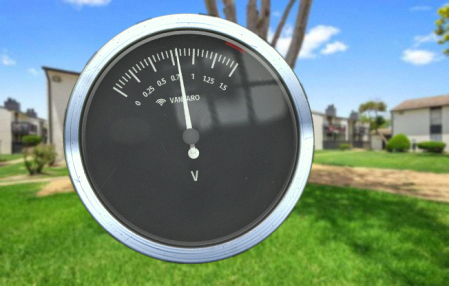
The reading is 0.8
